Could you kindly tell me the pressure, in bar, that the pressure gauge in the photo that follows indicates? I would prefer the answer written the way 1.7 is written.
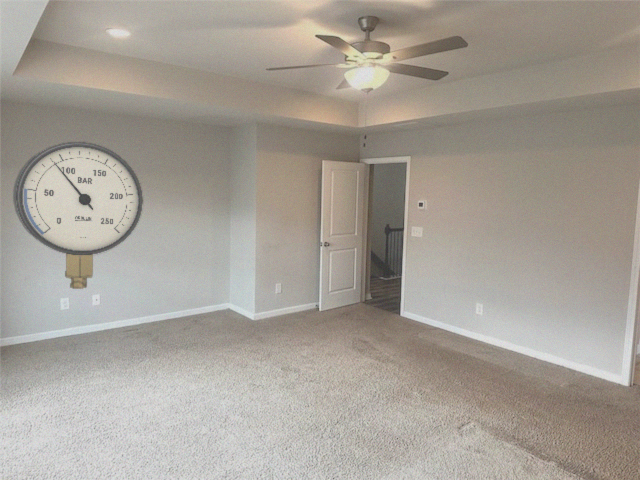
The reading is 90
